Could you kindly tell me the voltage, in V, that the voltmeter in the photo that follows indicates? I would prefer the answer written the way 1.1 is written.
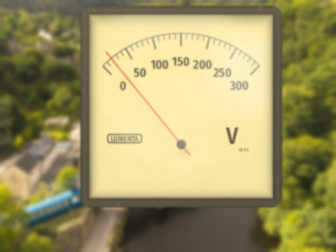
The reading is 20
